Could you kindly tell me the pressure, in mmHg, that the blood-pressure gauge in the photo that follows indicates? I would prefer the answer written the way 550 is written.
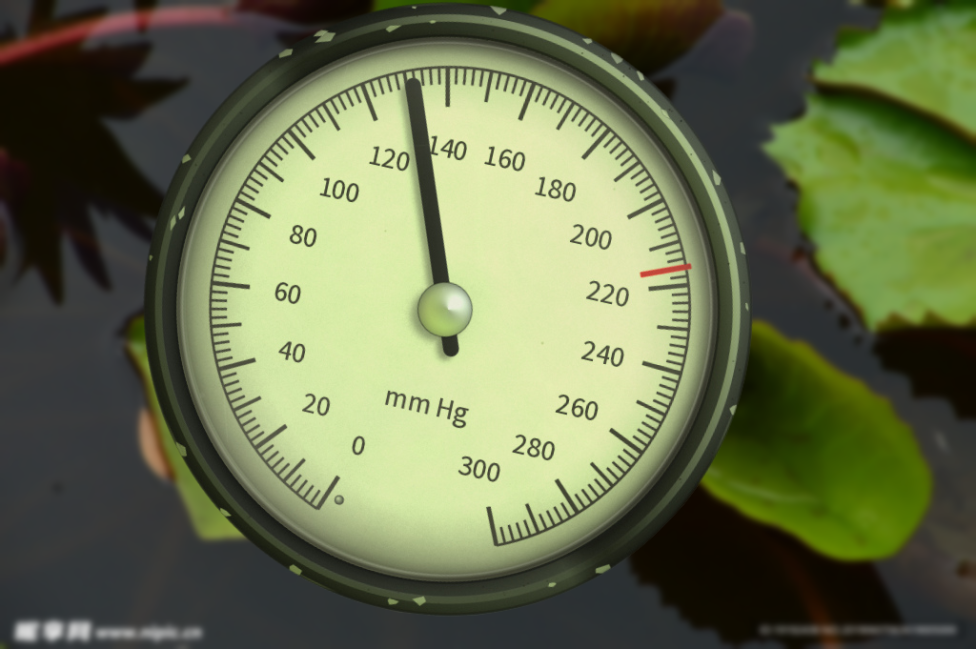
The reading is 132
